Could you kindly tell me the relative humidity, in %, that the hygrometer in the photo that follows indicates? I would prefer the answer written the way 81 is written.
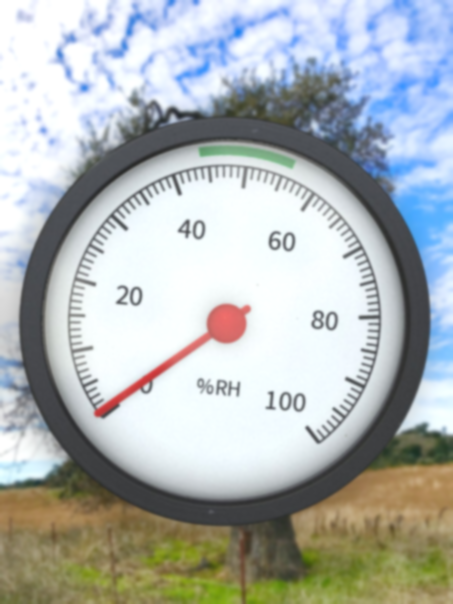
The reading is 1
